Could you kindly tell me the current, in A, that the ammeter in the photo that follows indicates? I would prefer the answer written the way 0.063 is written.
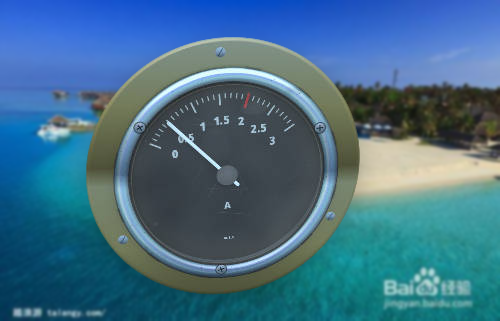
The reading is 0.5
